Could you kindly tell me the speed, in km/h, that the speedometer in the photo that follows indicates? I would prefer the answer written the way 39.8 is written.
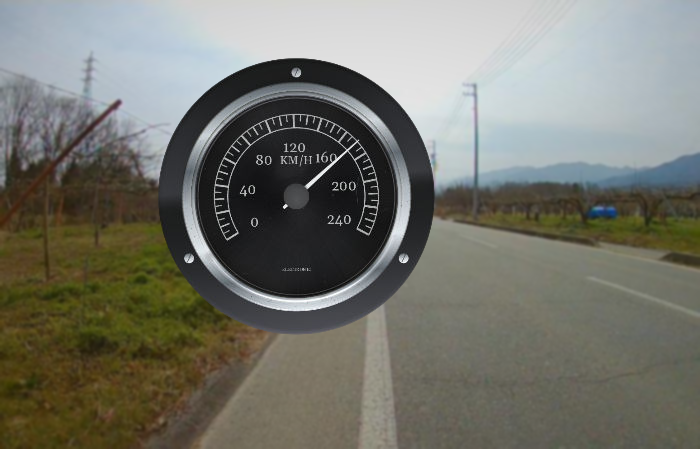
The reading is 170
